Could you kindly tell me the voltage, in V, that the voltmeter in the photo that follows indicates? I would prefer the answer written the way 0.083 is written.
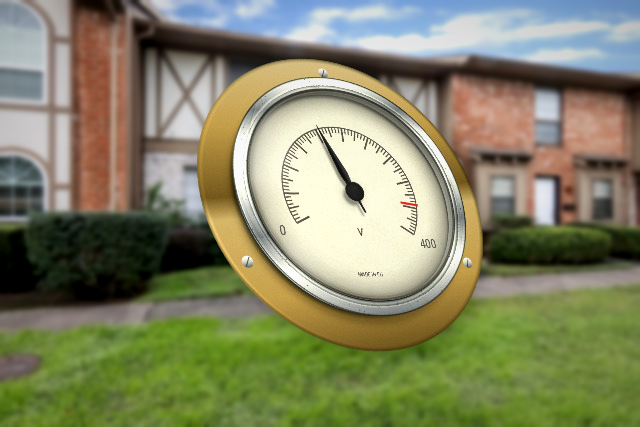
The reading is 160
